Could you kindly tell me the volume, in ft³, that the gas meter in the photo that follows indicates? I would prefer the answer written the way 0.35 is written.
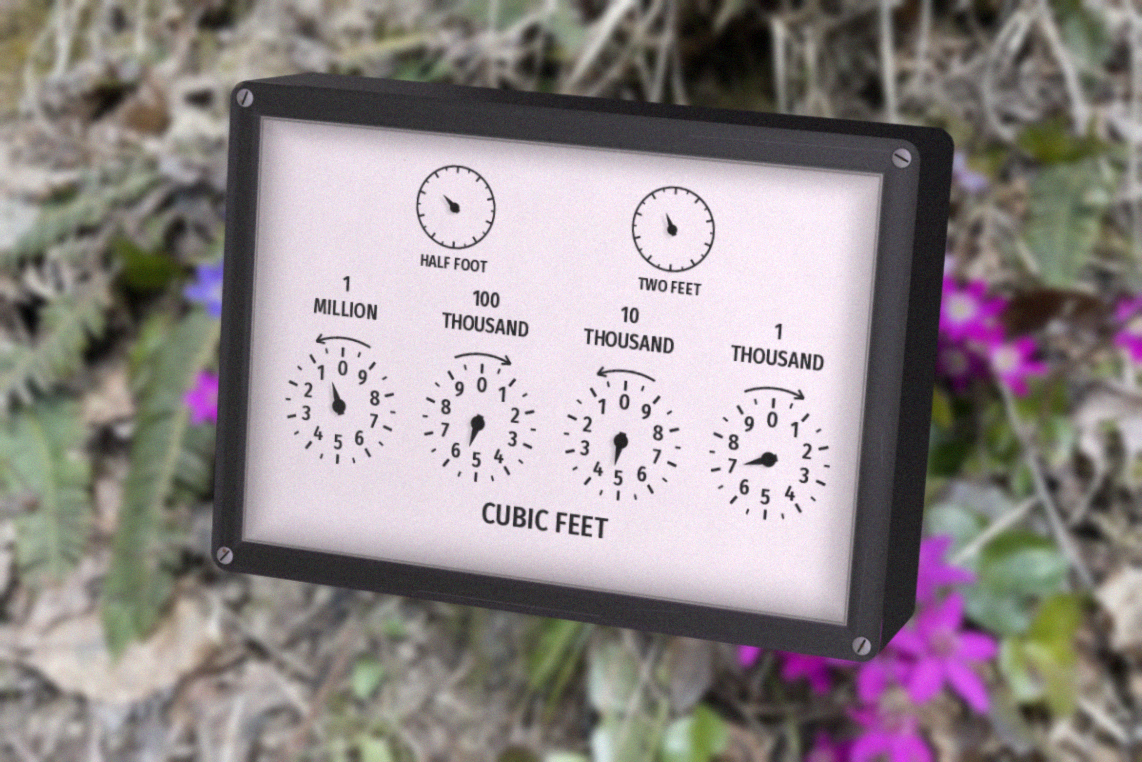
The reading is 54700
